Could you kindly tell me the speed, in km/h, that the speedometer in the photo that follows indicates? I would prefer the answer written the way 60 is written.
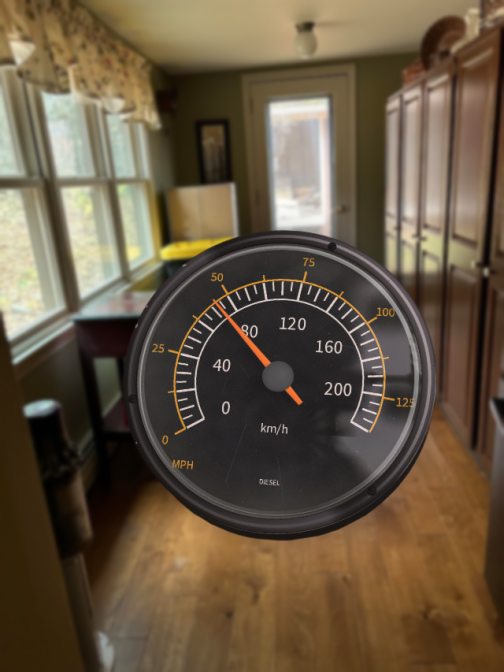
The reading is 72.5
